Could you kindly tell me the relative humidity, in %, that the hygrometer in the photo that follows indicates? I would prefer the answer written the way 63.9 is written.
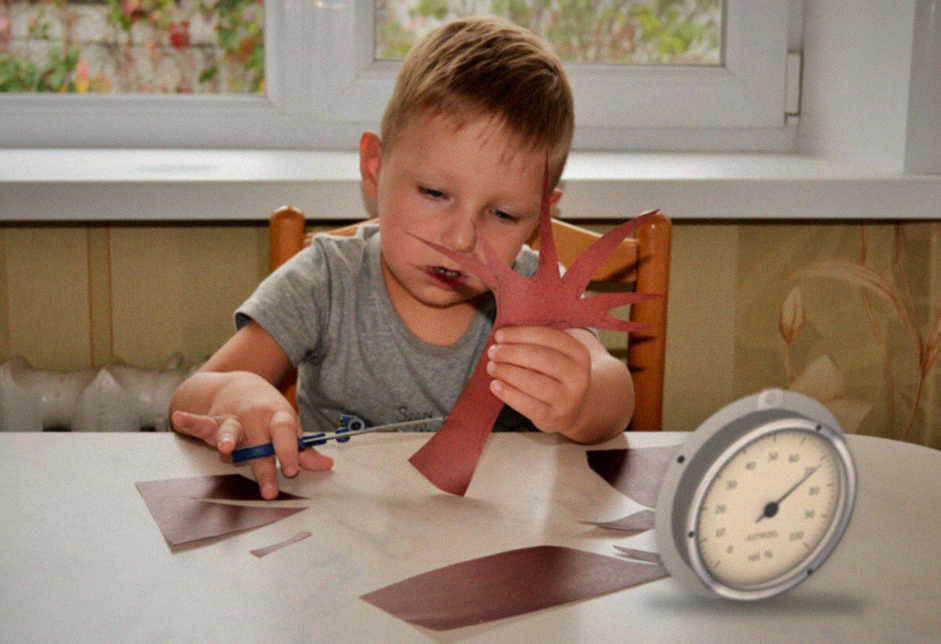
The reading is 70
